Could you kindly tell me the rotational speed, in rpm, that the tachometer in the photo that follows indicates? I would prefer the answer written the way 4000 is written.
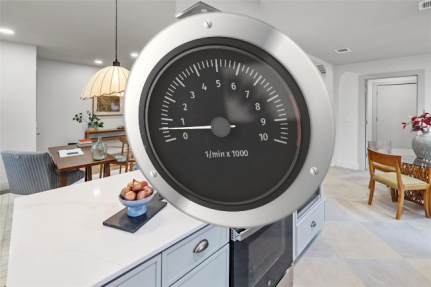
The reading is 600
